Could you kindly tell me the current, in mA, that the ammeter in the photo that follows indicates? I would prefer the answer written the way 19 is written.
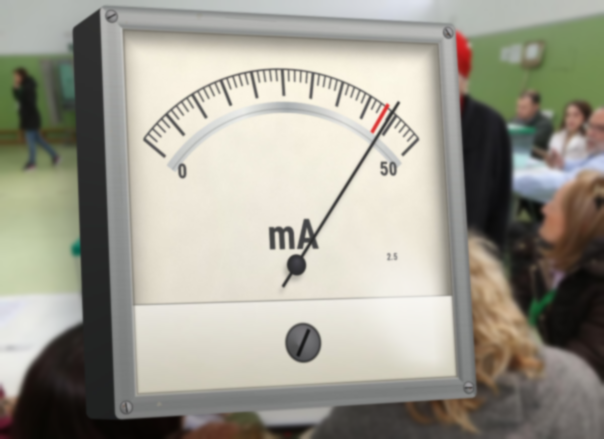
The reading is 44
